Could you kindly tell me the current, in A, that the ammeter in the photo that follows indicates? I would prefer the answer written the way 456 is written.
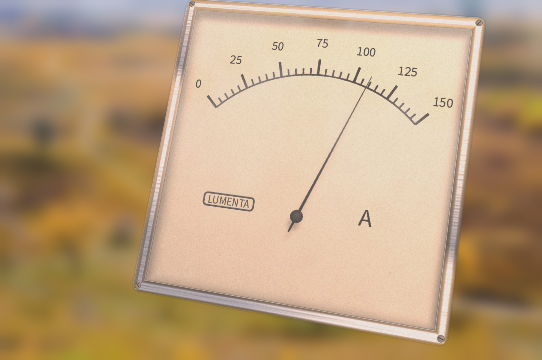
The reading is 110
